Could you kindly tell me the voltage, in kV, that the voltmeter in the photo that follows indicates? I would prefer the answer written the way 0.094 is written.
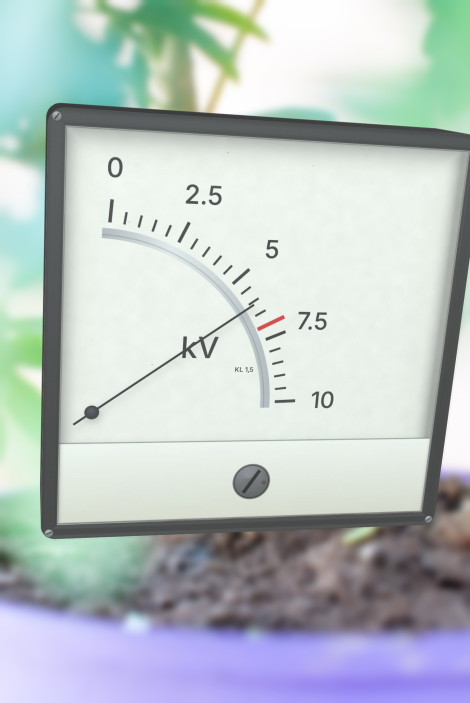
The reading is 6
